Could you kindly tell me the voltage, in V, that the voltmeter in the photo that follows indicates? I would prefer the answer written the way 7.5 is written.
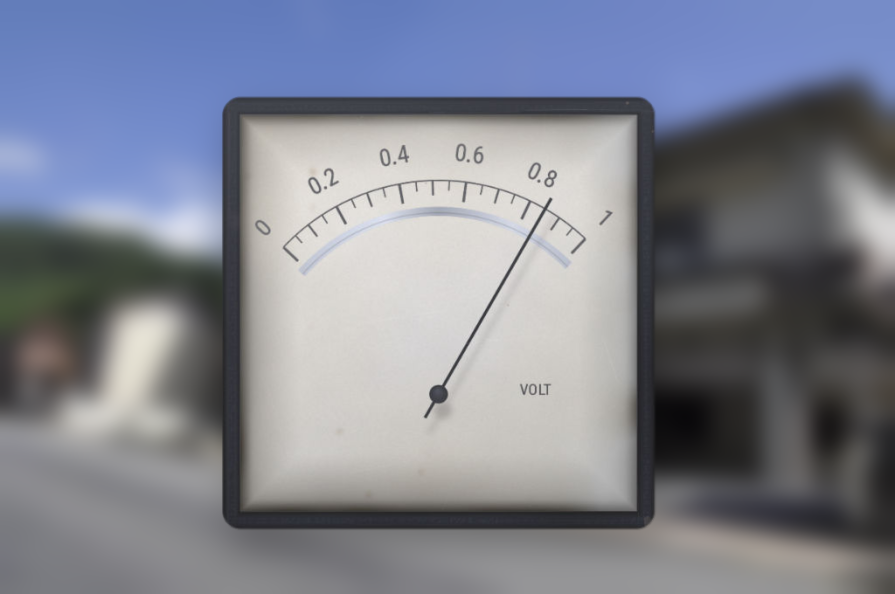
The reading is 0.85
